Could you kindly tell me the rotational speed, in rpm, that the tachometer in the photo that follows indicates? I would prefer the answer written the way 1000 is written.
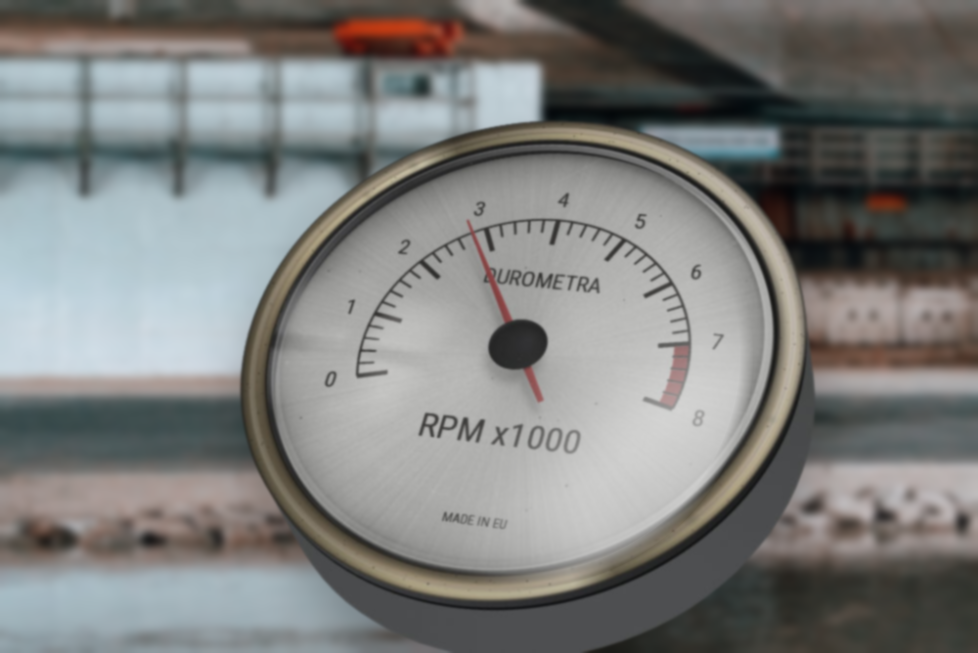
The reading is 2800
